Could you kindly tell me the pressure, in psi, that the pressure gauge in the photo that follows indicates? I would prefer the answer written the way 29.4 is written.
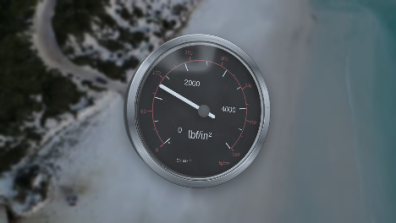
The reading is 1250
